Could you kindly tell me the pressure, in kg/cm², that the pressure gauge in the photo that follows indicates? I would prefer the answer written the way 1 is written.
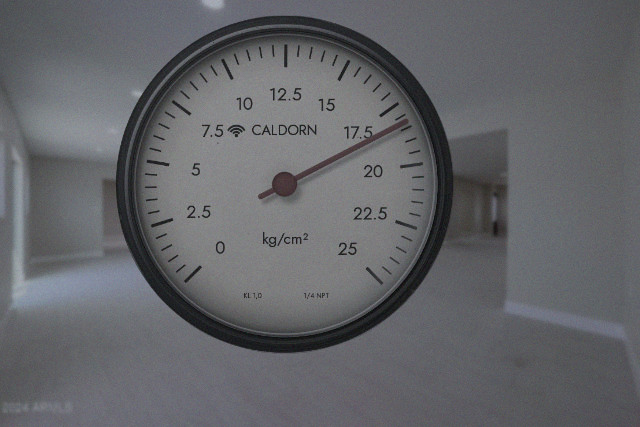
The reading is 18.25
